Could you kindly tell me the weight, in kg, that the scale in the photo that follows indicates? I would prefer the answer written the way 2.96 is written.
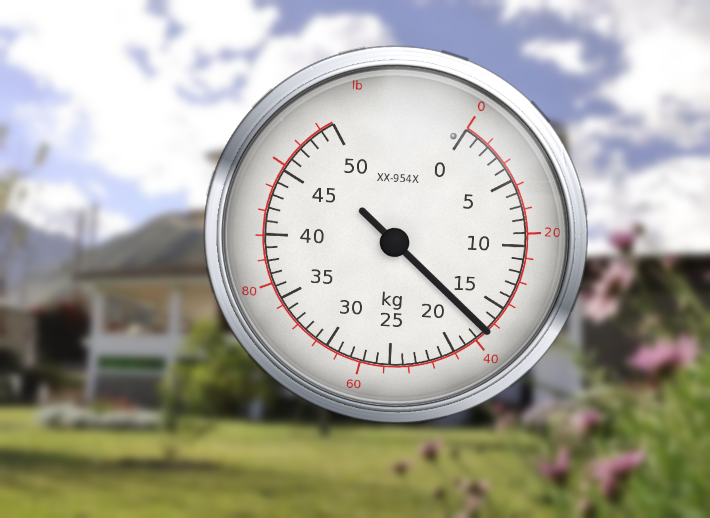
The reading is 17
